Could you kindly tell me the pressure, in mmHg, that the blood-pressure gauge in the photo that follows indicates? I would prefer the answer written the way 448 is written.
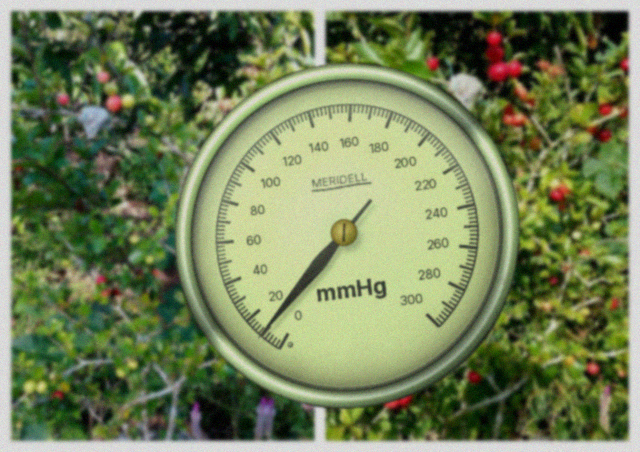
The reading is 10
